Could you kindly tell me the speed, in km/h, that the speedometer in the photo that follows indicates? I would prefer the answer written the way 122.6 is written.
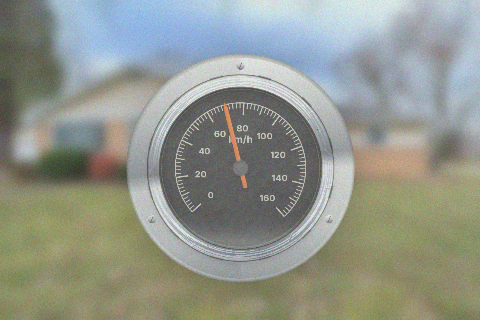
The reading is 70
